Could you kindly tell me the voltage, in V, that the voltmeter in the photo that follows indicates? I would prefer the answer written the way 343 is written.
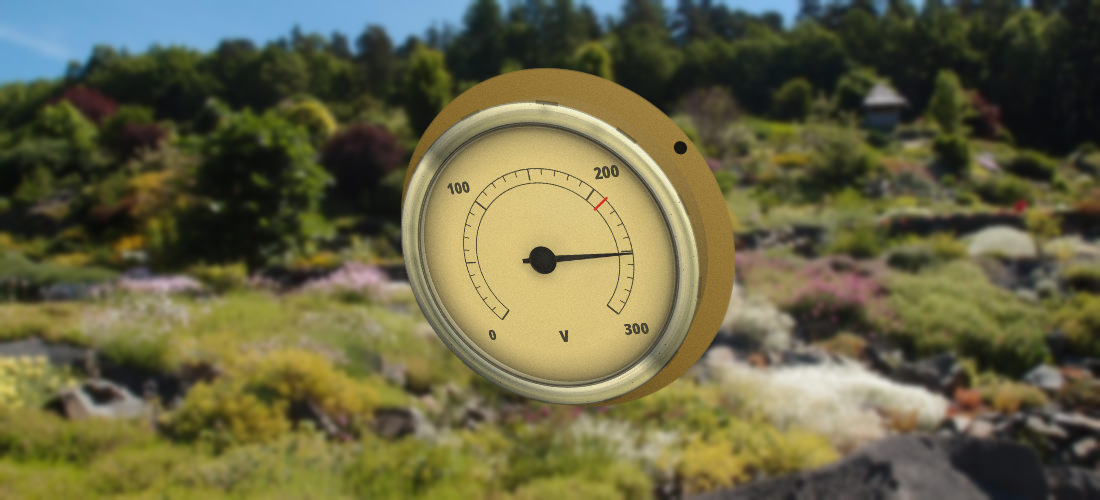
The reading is 250
